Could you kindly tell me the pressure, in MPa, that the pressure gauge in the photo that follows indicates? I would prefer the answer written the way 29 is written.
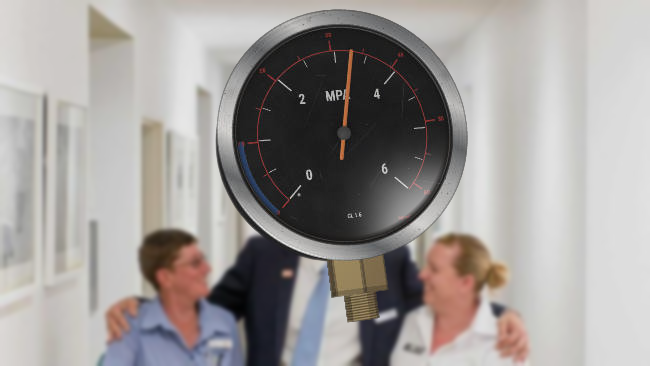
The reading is 3.25
